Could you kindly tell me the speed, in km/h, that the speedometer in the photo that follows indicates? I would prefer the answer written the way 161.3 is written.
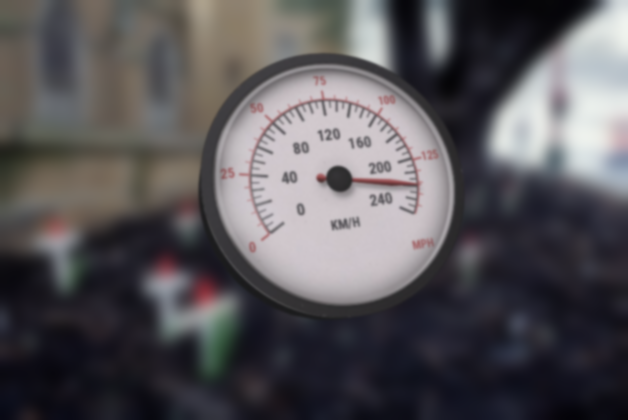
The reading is 220
